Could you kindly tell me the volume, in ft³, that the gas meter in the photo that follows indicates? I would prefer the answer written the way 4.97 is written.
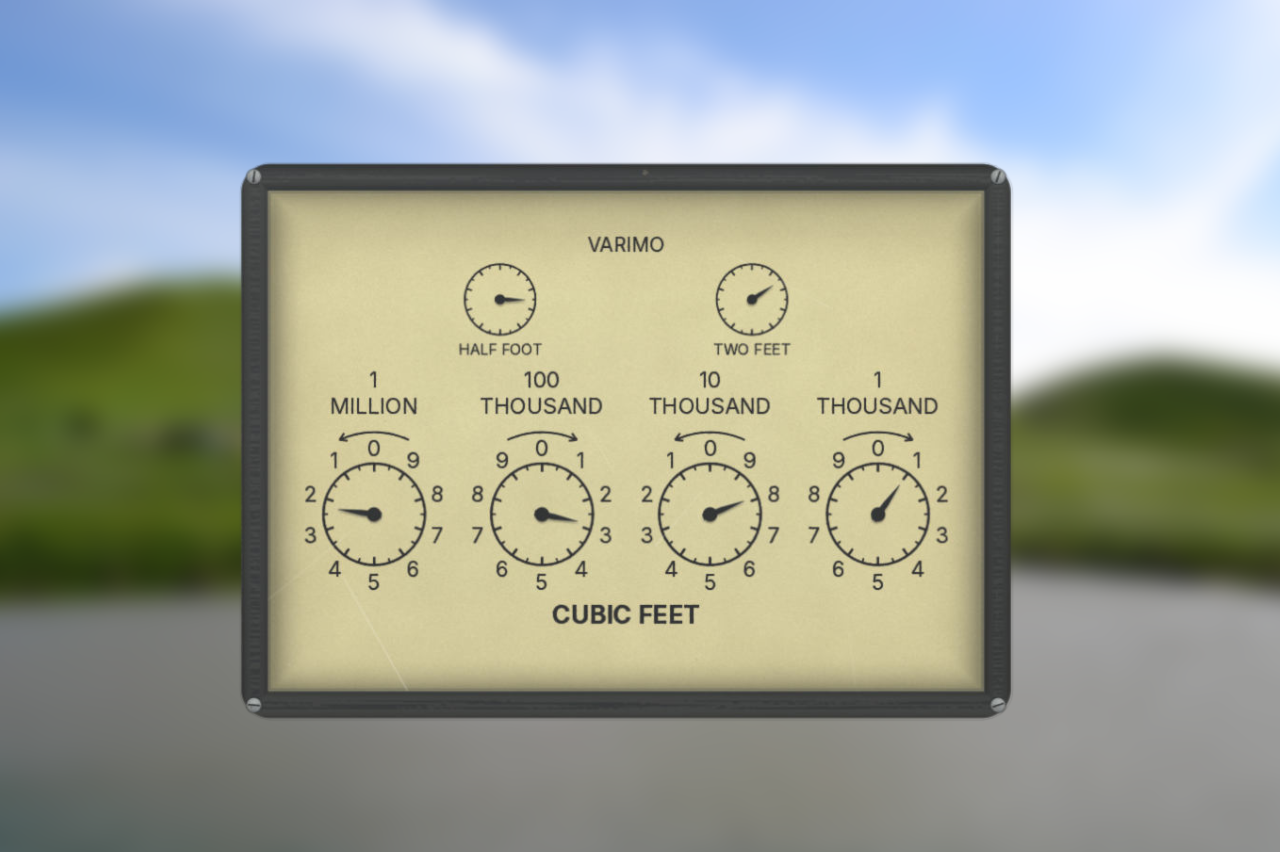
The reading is 228100
